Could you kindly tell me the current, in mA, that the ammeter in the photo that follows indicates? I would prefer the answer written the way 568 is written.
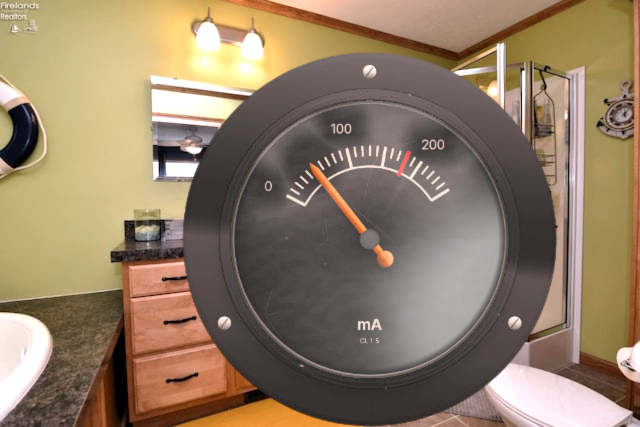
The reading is 50
